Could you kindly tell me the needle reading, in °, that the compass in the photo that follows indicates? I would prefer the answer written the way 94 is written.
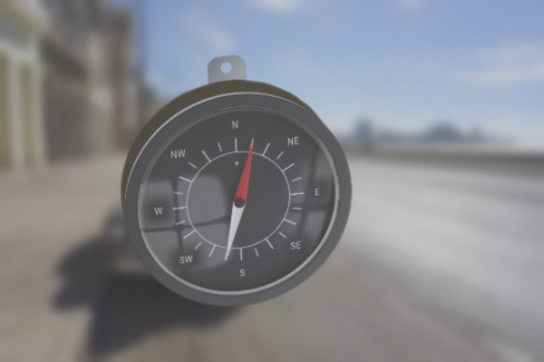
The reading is 15
